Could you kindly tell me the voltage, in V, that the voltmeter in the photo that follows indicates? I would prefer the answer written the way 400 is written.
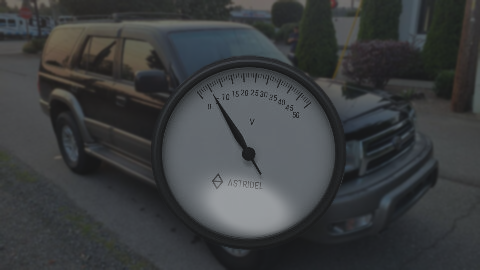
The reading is 5
